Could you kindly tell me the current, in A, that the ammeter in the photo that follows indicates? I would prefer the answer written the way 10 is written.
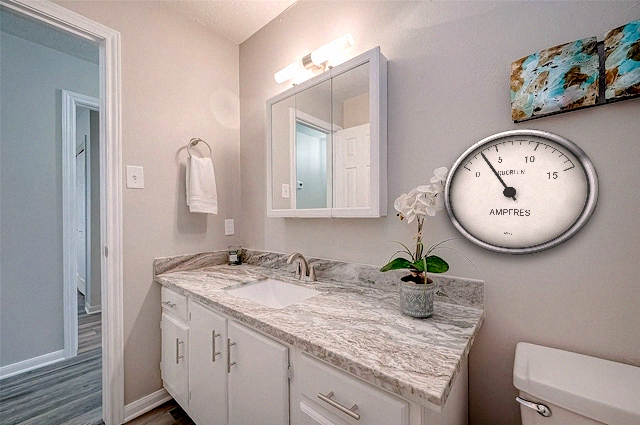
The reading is 3
